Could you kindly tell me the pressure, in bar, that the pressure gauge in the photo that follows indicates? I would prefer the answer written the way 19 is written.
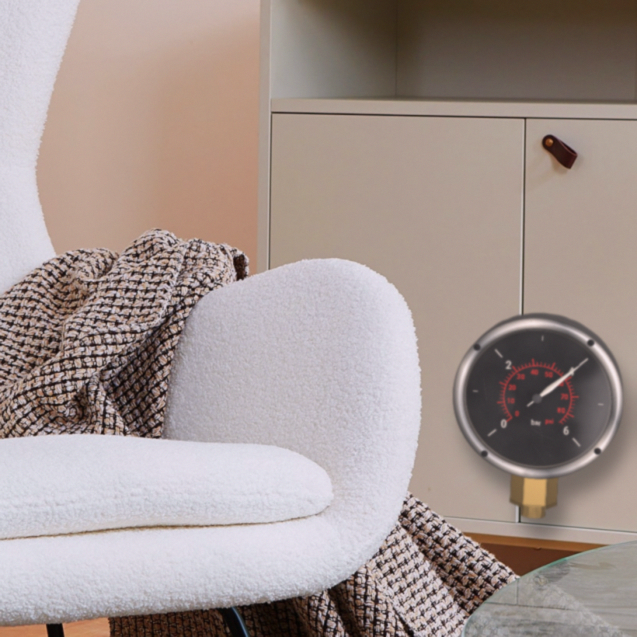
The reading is 4
